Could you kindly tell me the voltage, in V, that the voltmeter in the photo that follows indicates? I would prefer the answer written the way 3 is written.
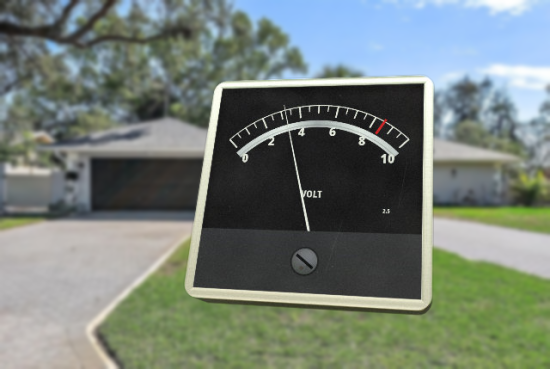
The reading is 3.25
